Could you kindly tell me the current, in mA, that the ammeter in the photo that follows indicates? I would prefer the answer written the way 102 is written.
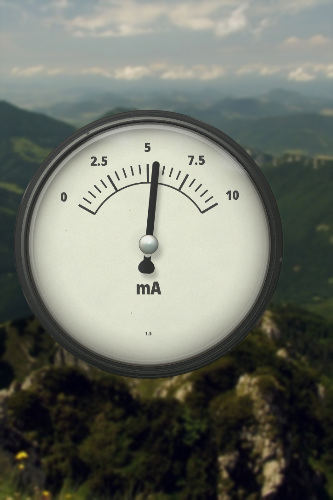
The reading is 5.5
